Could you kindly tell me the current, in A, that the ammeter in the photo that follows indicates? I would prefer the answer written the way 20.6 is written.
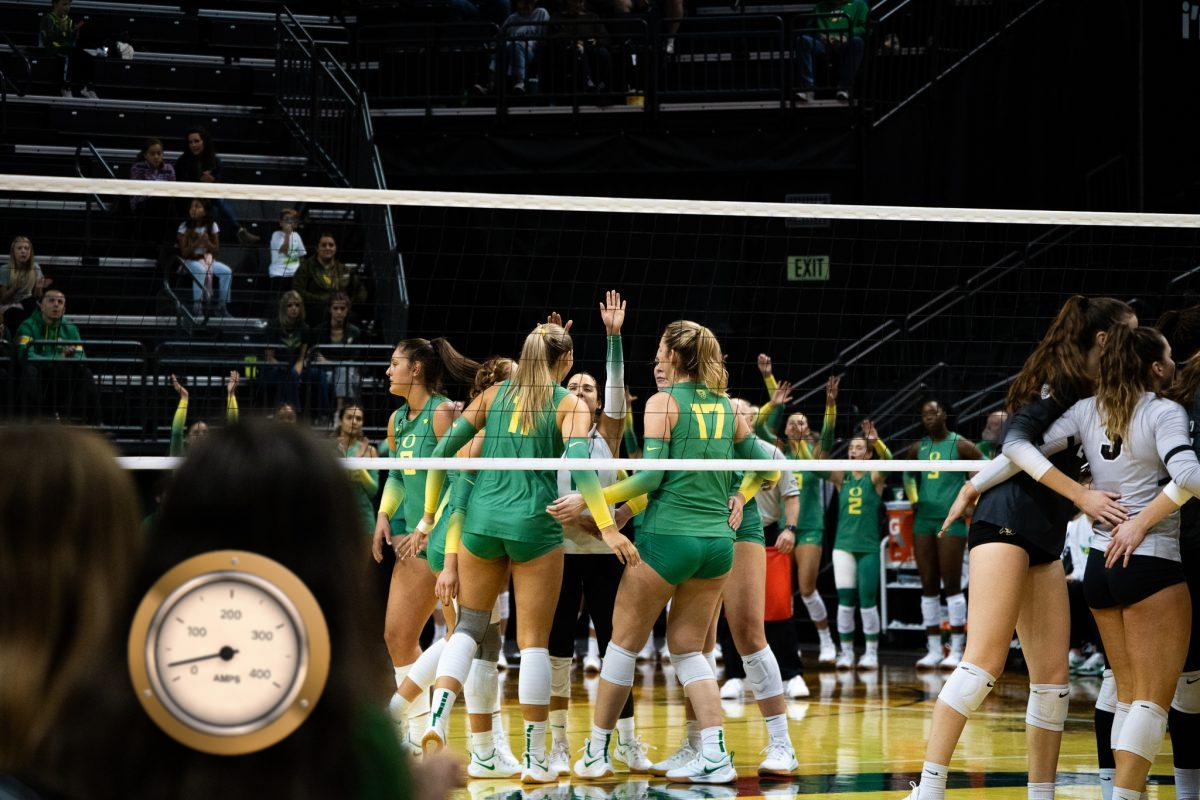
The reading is 25
